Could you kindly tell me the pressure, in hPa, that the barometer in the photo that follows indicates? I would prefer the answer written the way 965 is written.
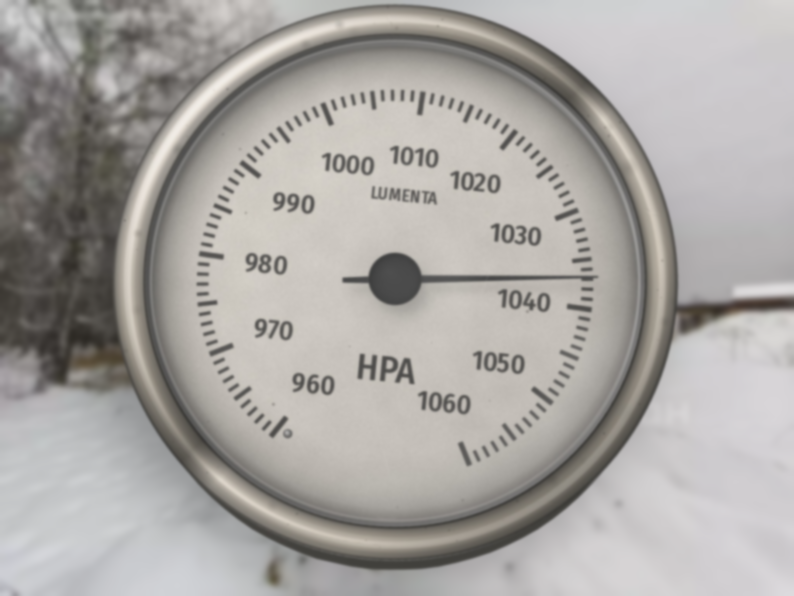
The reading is 1037
